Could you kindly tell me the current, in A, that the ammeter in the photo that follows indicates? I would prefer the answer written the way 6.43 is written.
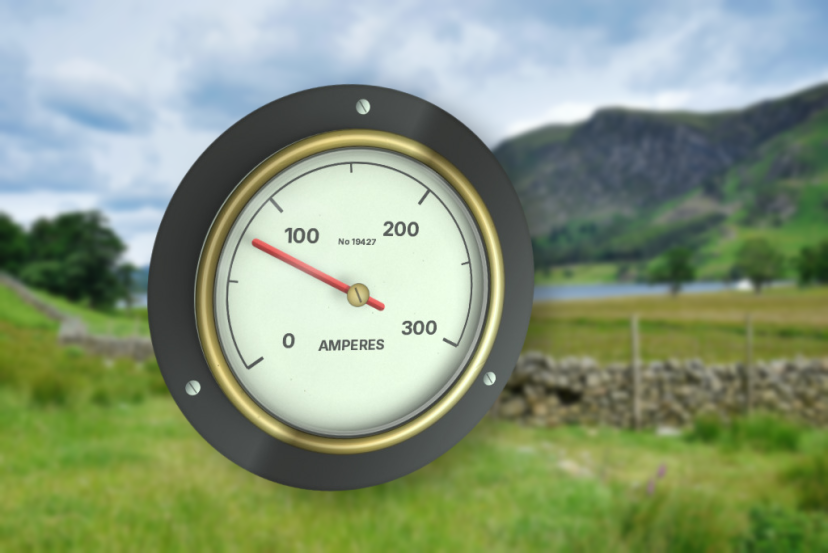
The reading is 75
